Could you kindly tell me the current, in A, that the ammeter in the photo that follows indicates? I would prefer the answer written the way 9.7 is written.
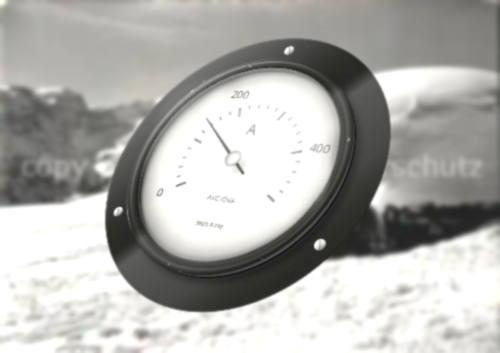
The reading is 140
